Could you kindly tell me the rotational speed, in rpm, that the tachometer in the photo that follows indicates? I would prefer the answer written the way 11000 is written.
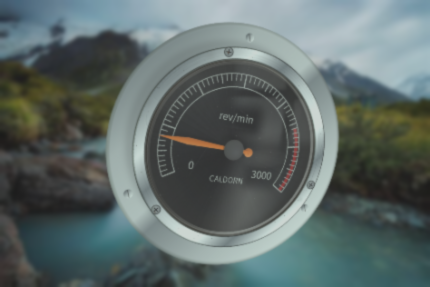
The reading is 400
